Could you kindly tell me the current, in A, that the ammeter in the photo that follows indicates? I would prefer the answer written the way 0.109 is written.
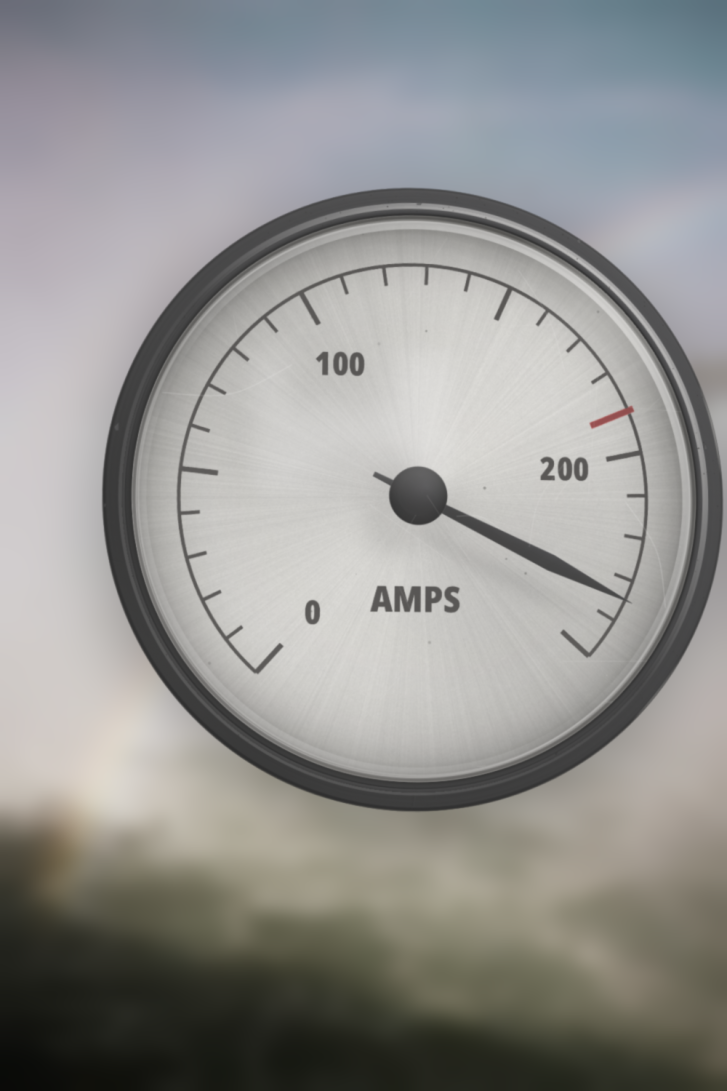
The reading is 235
